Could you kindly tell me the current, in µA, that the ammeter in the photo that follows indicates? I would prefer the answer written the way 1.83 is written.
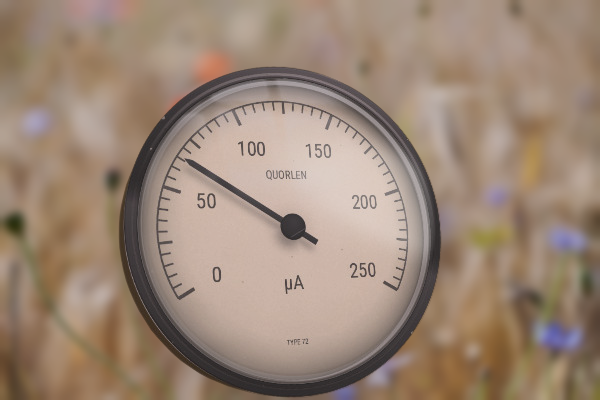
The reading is 65
